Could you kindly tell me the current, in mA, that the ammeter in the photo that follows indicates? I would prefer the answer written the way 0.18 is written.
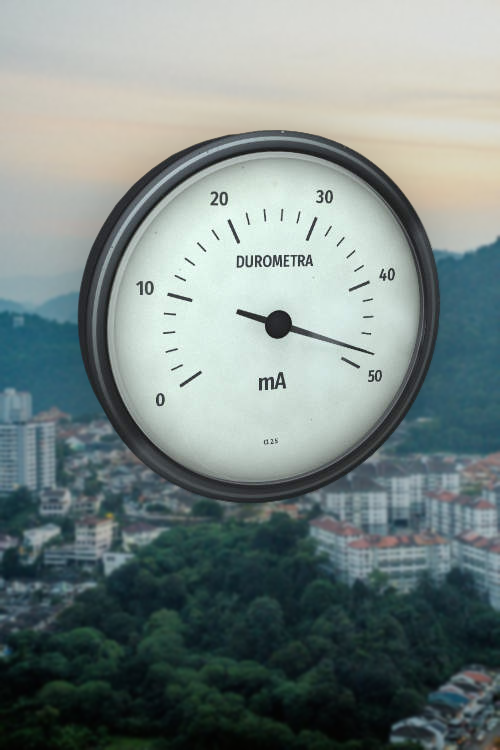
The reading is 48
